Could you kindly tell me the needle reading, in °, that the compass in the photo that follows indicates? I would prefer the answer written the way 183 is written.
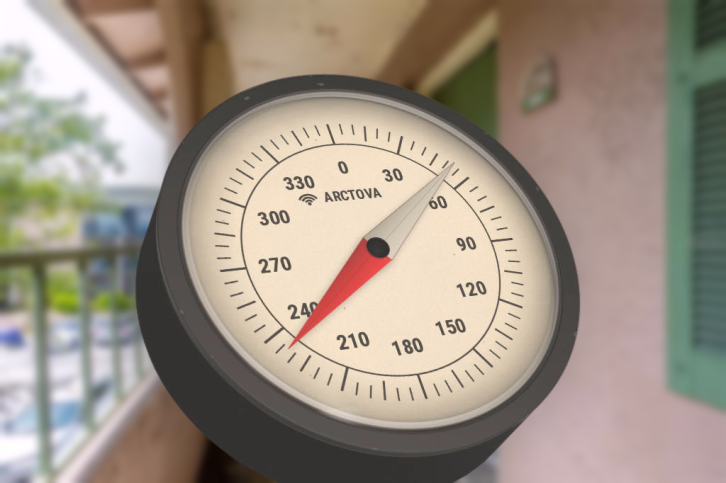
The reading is 232.5
